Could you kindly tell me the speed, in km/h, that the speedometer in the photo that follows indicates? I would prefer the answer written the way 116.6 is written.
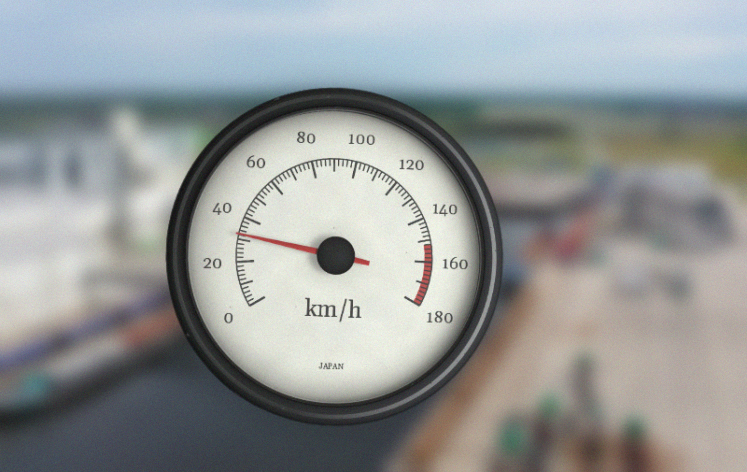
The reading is 32
